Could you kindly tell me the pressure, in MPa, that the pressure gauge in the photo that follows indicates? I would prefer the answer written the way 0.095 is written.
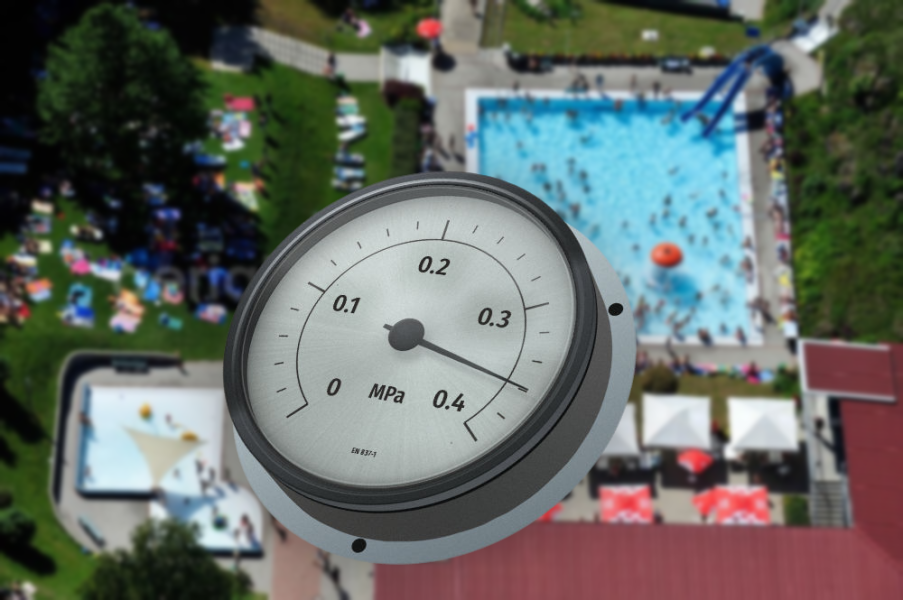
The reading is 0.36
